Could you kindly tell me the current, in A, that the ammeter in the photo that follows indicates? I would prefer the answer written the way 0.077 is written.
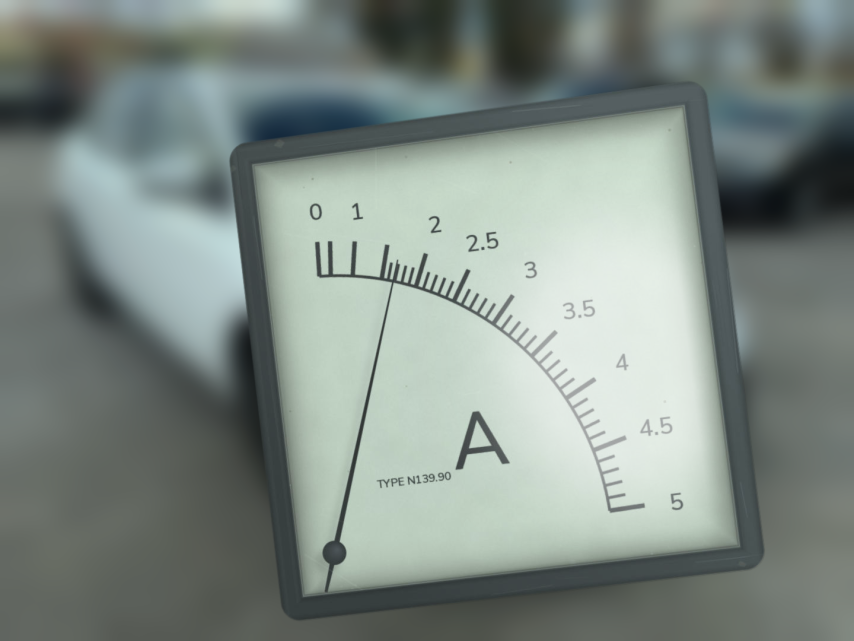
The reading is 1.7
